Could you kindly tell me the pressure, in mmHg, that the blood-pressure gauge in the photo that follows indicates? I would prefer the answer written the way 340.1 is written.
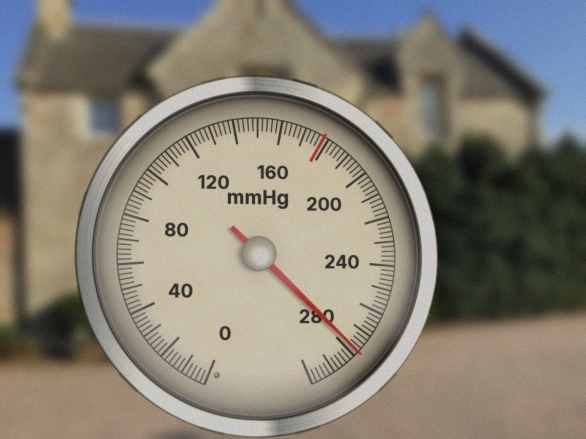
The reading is 278
